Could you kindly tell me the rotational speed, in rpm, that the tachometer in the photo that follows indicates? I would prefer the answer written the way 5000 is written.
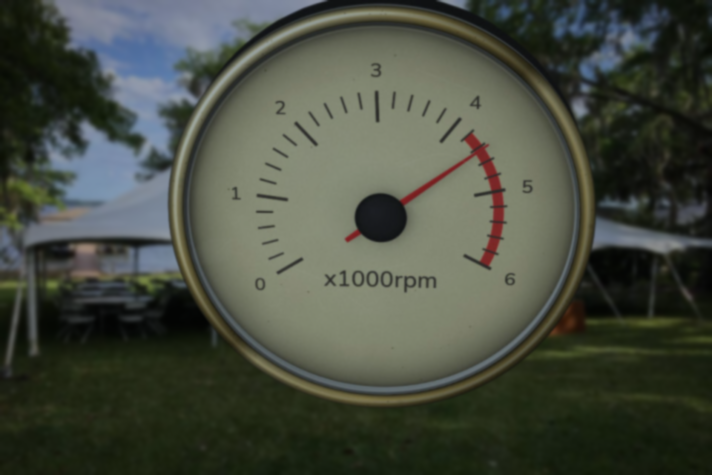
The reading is 4400
